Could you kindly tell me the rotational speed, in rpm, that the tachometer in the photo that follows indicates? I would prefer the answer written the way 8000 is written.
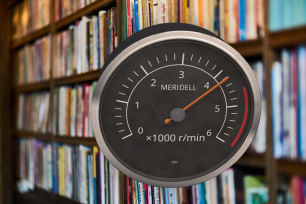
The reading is 4200
